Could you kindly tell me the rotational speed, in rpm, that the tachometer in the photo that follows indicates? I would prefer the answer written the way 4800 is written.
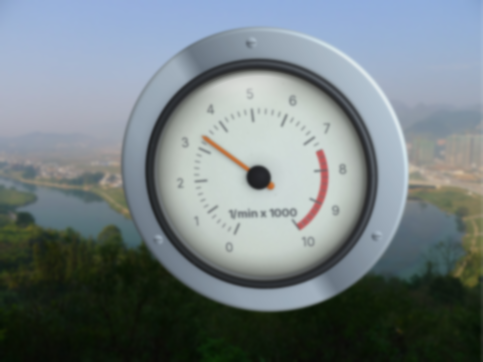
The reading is 3400
